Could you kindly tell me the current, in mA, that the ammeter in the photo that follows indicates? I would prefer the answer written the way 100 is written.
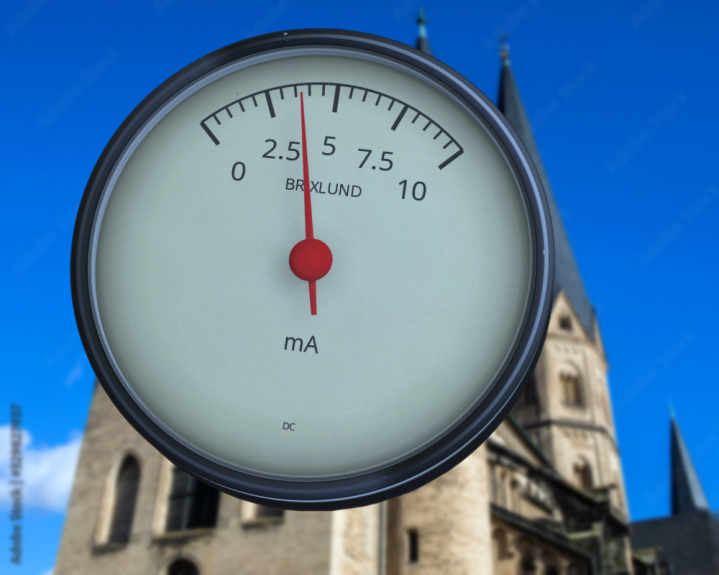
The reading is 3.75
